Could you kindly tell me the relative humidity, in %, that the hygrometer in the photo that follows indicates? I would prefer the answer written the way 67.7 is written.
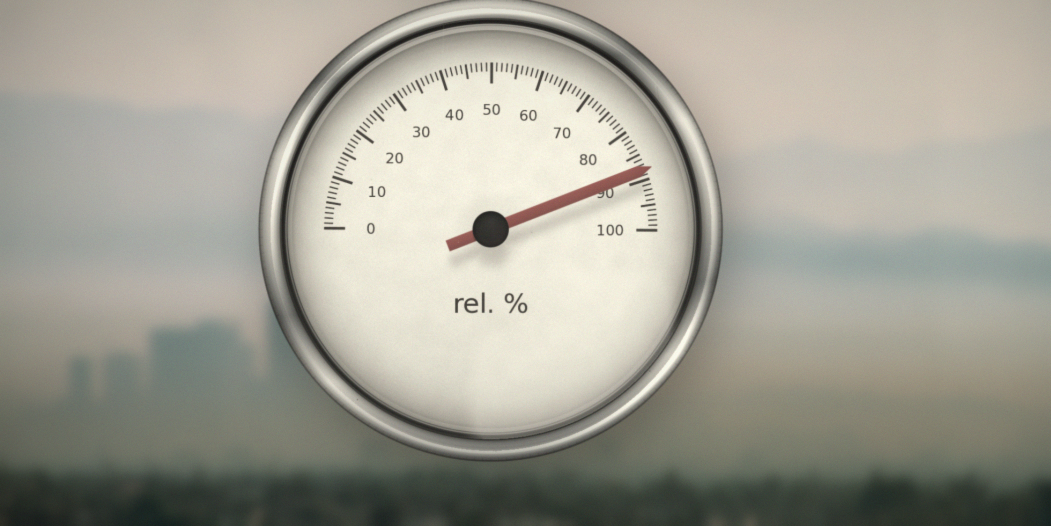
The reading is 88
